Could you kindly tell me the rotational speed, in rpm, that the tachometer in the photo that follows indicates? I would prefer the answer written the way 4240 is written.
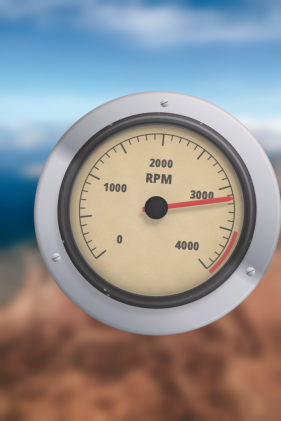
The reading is 3150
